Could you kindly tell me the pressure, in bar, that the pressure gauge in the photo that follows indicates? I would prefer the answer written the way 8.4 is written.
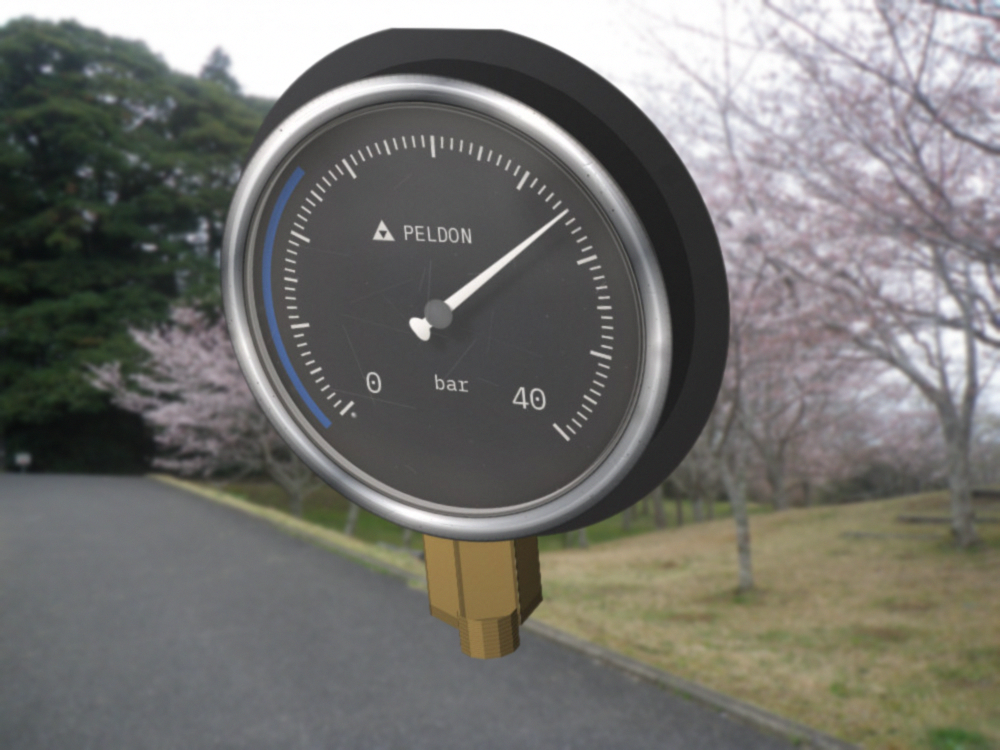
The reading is 27.5
